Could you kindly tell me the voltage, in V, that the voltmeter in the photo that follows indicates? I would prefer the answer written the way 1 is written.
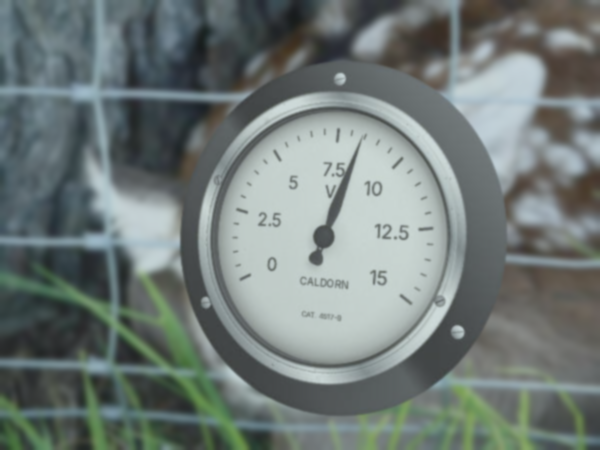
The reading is 8.5
